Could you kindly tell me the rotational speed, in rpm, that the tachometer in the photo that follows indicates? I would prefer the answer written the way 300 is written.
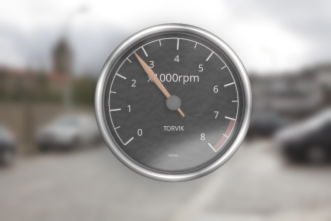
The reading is 2750
